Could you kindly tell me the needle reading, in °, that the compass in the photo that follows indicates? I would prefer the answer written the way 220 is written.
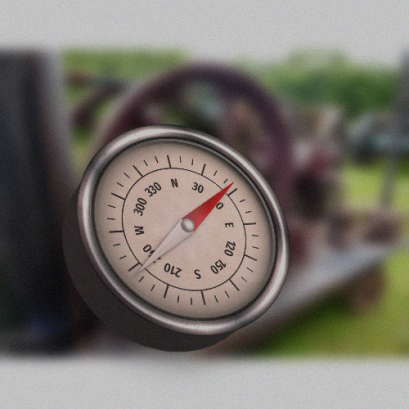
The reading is 55
